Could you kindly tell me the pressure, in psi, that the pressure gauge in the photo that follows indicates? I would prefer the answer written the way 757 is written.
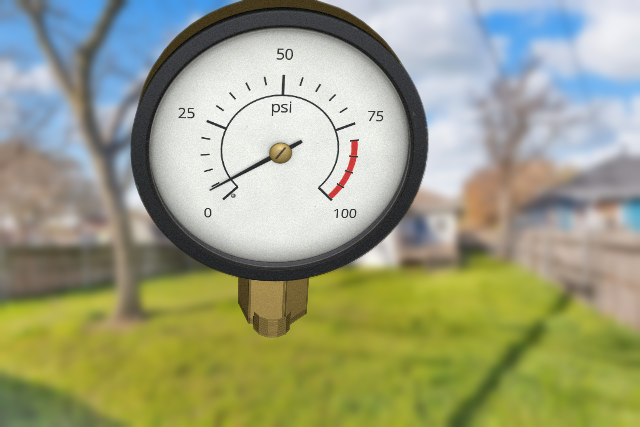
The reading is 5
